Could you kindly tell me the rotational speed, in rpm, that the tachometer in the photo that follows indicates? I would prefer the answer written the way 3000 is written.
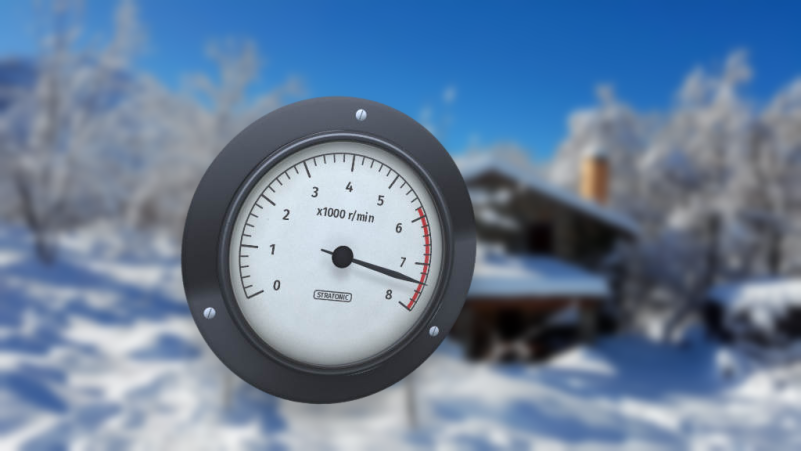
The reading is 7400
